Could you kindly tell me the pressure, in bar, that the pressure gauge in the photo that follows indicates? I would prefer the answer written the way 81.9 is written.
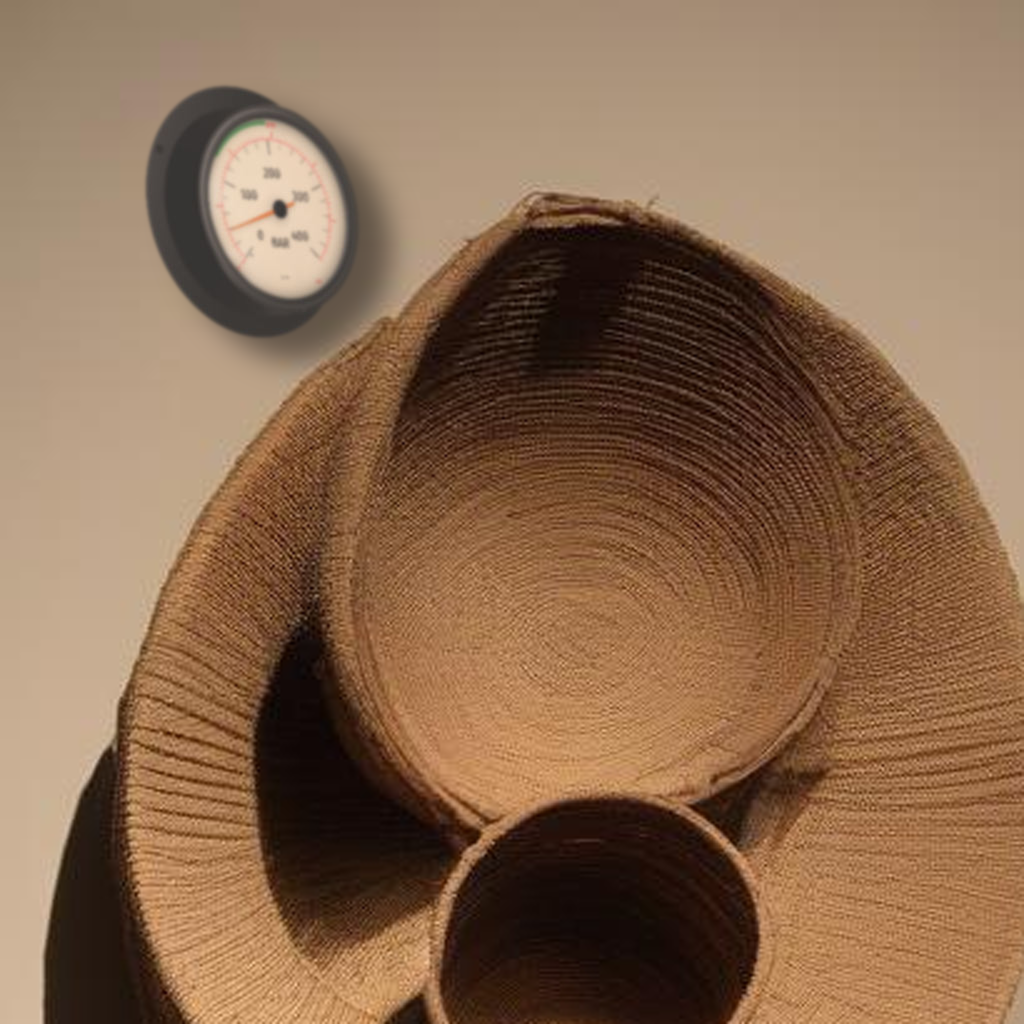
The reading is 40
